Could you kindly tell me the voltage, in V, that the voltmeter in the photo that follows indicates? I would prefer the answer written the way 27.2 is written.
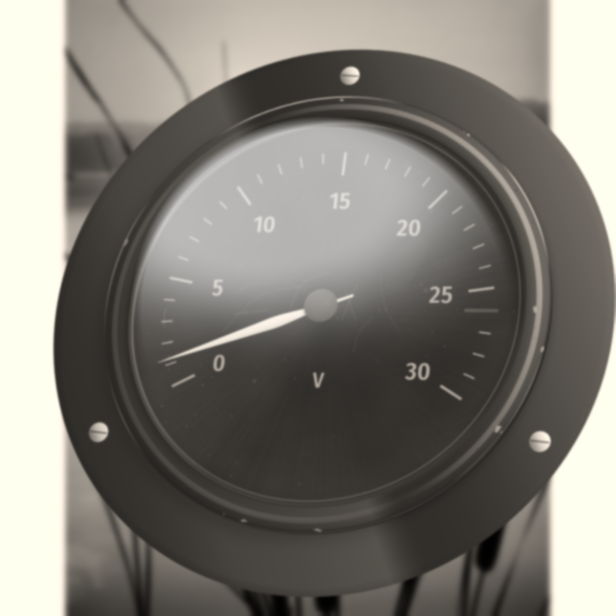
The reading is 1
